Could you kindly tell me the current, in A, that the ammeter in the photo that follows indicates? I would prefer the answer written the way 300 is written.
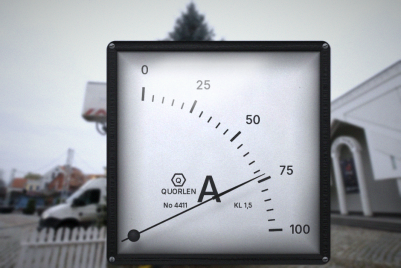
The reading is 72.5
